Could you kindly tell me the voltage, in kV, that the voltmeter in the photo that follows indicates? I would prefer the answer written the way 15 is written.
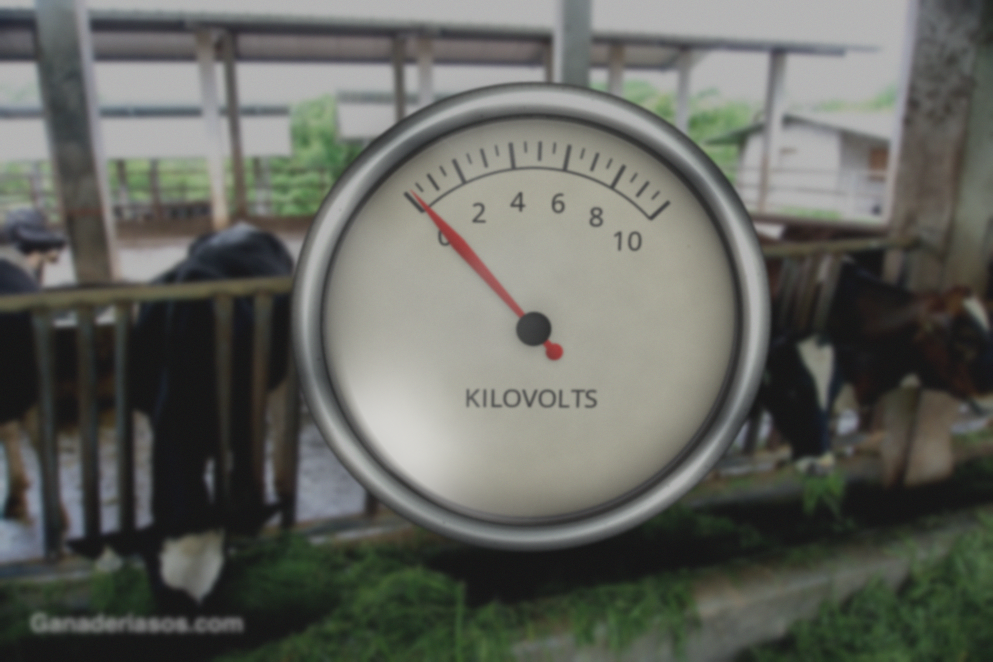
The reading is 0.25
